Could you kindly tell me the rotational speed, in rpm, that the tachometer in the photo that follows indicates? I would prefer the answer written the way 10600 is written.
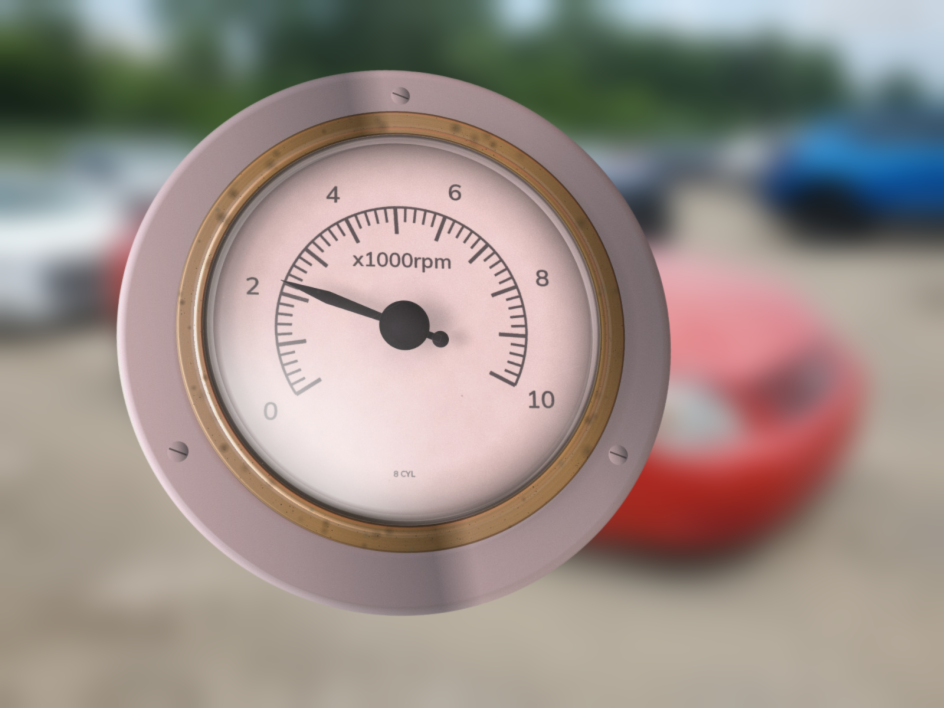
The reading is 2200
